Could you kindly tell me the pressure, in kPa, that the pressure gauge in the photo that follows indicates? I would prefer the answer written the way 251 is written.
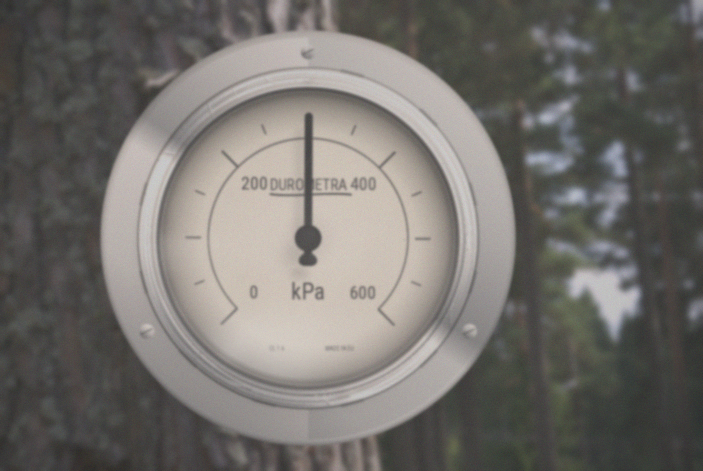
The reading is 300
